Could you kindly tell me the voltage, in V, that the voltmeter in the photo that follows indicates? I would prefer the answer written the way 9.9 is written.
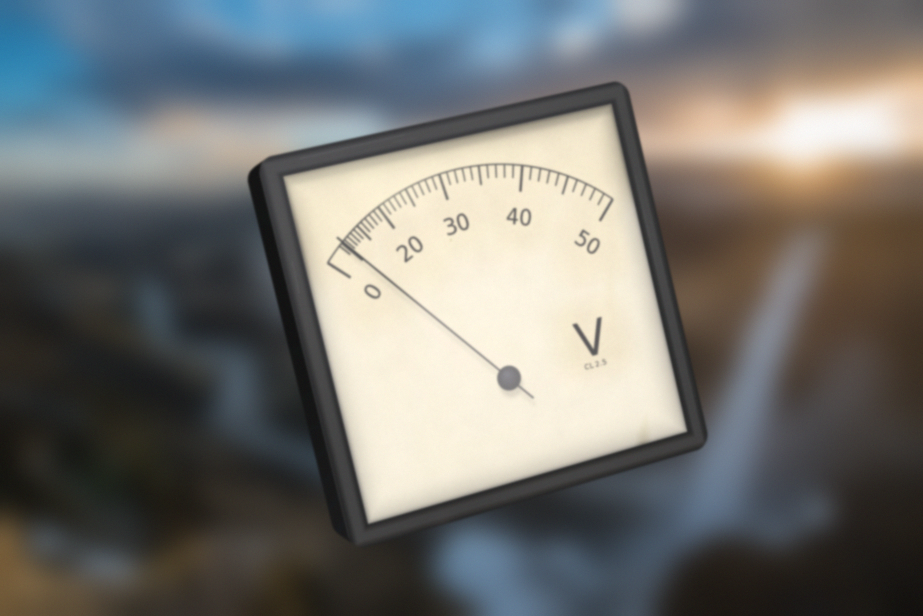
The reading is 10
